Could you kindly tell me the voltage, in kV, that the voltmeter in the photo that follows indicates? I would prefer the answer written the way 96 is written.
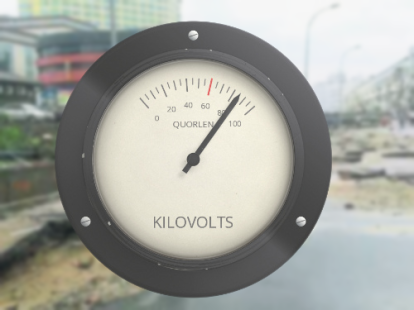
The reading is 85
